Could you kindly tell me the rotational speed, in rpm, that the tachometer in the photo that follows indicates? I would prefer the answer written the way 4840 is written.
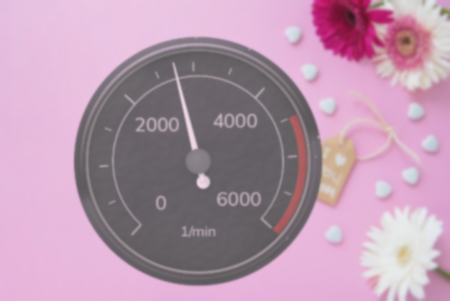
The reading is 2750
